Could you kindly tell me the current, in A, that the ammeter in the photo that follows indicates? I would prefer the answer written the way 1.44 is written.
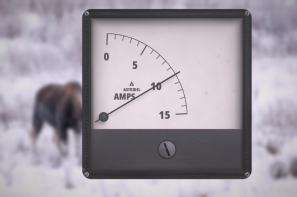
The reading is 10
